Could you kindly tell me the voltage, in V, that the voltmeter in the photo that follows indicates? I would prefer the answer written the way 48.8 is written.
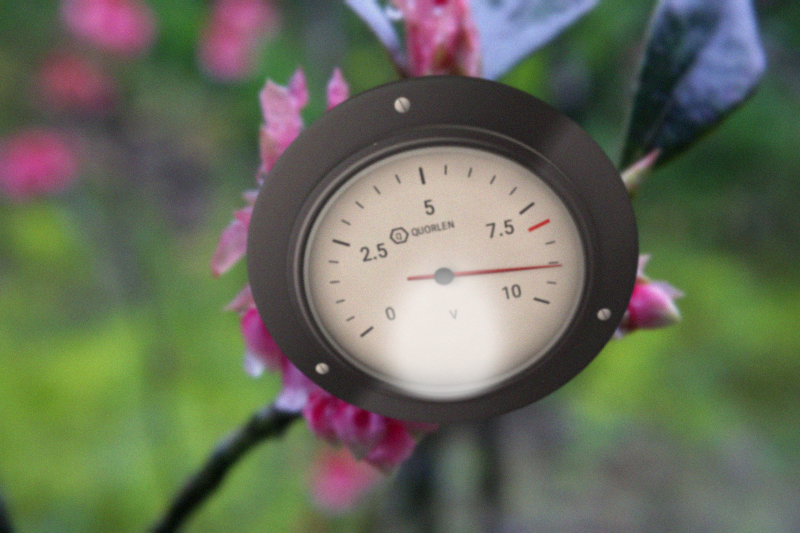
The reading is 9
